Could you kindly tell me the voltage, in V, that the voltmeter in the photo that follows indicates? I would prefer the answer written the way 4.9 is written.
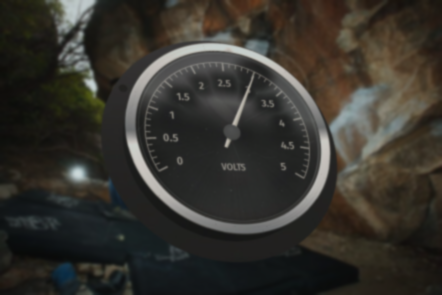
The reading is 3
